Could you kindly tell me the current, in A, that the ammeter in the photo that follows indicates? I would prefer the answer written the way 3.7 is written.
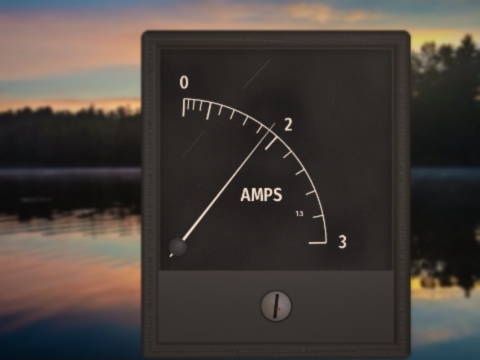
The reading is 1.9
